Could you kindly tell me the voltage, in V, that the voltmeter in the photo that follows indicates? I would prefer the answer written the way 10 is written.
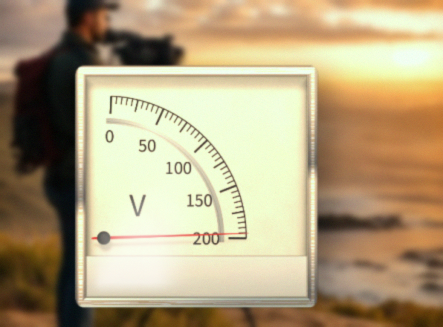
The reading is 195
